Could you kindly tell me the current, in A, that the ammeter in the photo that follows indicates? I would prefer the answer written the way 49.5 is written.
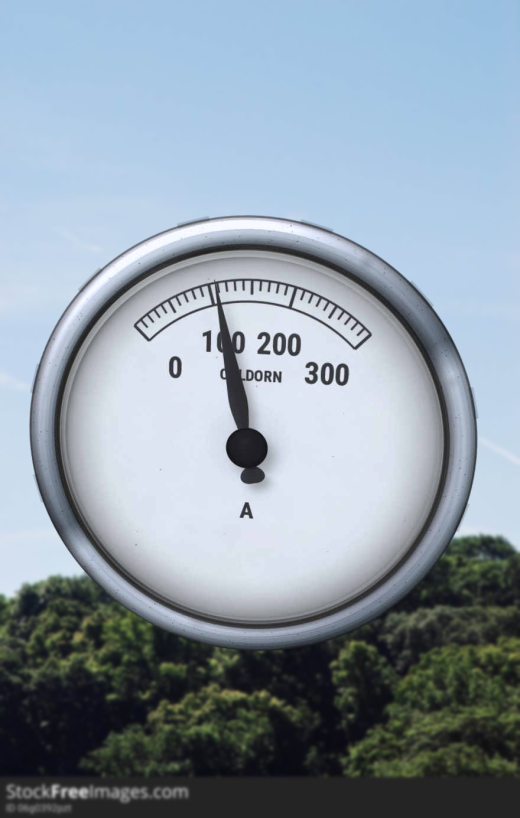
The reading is 110
